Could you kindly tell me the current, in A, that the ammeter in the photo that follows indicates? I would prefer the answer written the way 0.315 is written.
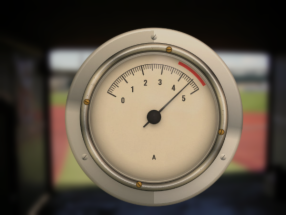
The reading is 4.5
